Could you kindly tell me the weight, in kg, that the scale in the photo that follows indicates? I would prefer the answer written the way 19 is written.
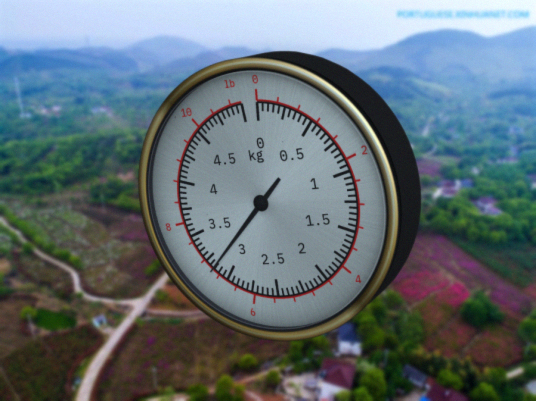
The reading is 3.15
